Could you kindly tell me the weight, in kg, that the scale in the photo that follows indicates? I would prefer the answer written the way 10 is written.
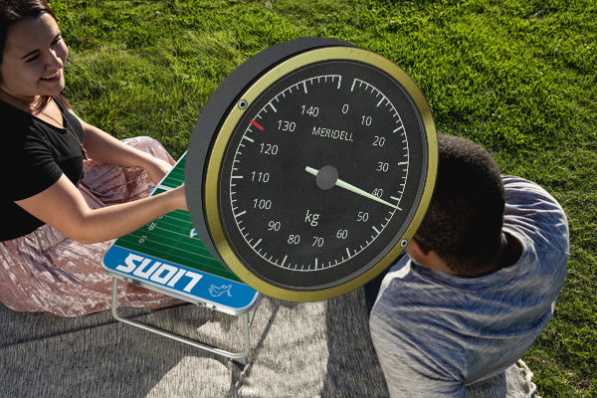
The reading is 42
